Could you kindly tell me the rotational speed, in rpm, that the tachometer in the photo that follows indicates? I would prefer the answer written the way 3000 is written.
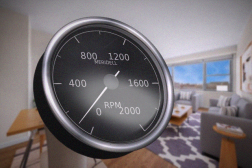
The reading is 100
